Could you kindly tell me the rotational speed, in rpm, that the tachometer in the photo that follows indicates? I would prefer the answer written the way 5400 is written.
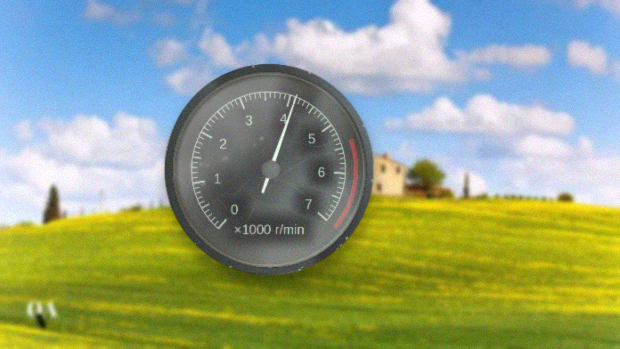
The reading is 4100
